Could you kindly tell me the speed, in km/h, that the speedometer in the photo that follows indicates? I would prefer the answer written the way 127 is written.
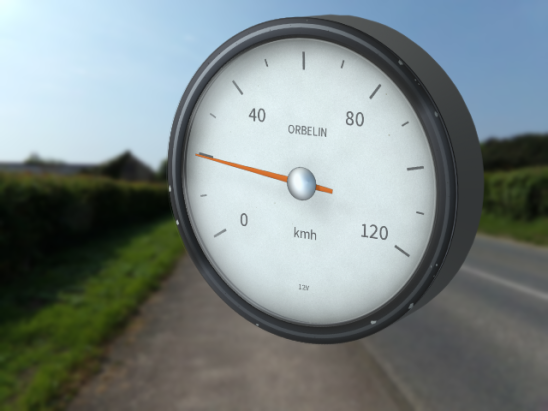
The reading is 20
